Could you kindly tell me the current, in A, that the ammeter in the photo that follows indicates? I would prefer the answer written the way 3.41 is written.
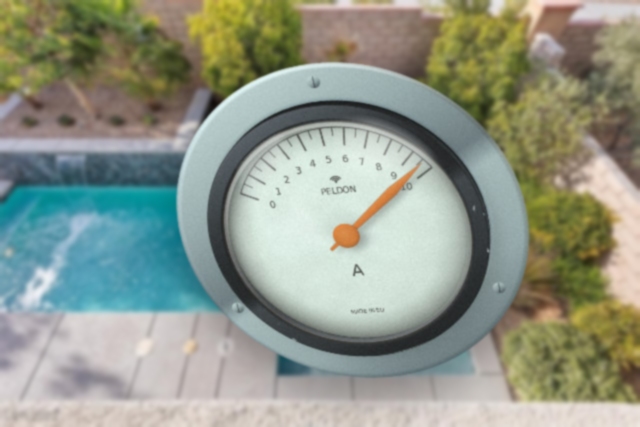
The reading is 9.5
